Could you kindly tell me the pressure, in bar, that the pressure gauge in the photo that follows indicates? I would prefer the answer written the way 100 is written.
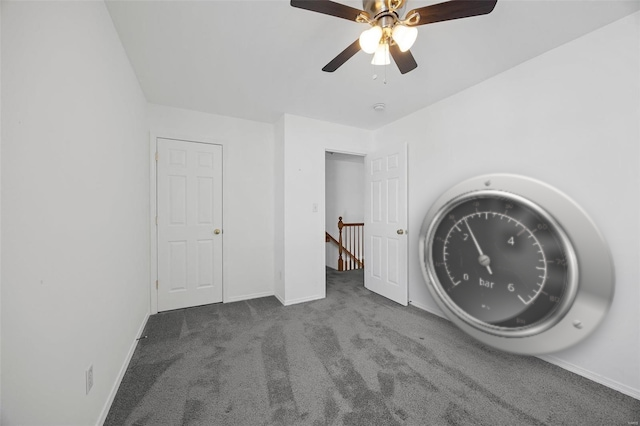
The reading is 2.4
